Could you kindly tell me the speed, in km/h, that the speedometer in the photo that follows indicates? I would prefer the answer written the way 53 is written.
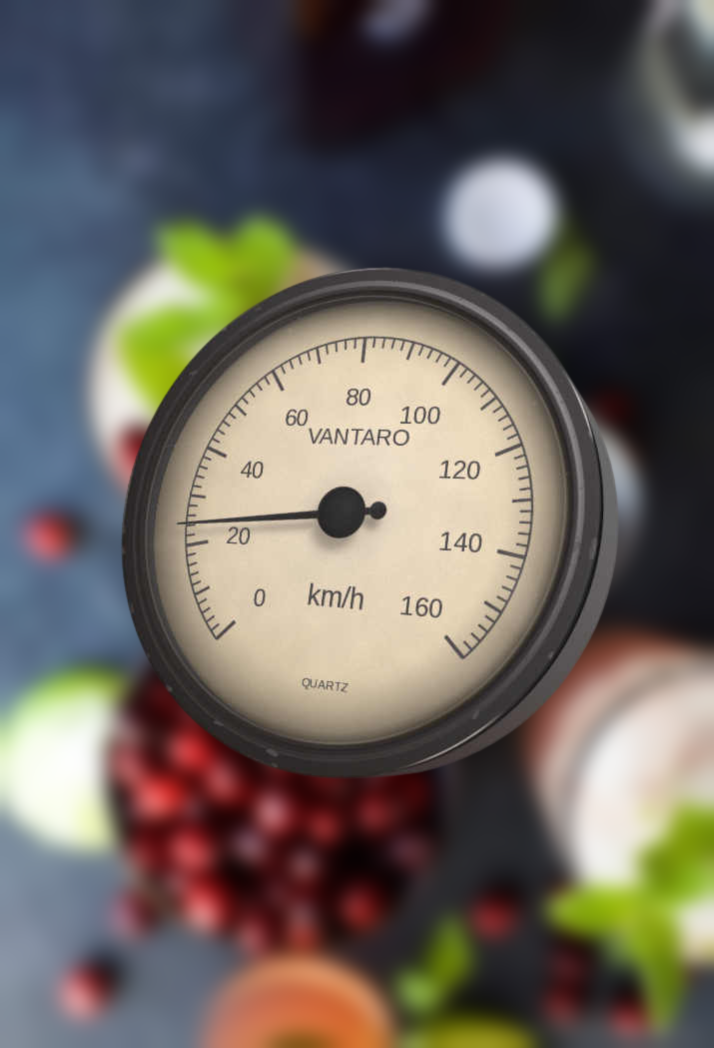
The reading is 24
